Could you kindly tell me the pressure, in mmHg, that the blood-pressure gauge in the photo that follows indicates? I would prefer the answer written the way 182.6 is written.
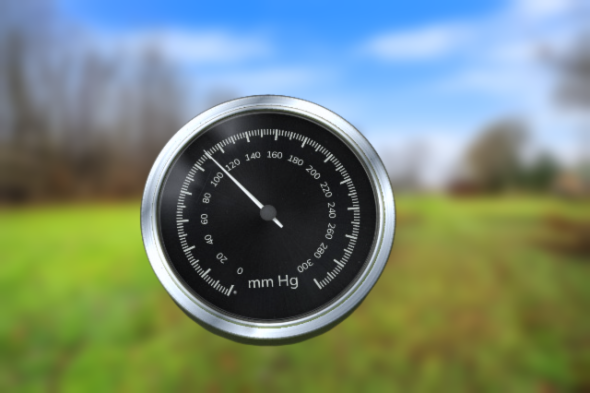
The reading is 110
